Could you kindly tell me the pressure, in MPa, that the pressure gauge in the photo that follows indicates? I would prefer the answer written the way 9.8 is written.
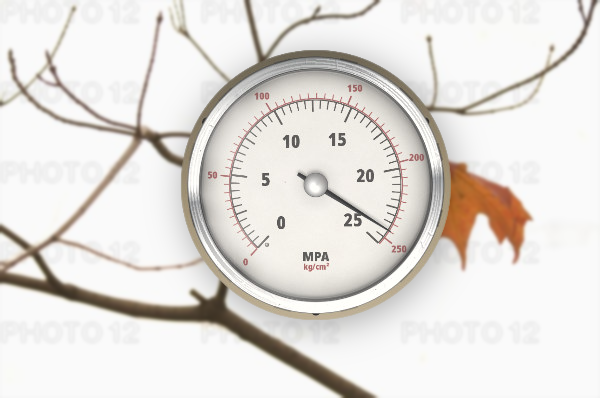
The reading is 24
